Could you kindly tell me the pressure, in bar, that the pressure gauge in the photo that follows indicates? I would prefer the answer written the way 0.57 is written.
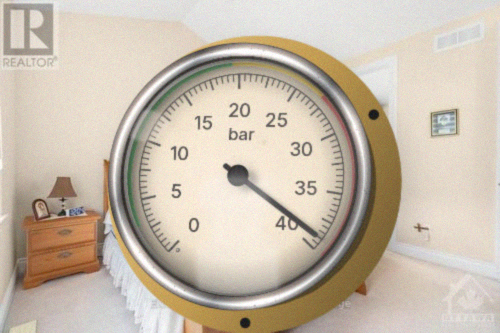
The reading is 39
